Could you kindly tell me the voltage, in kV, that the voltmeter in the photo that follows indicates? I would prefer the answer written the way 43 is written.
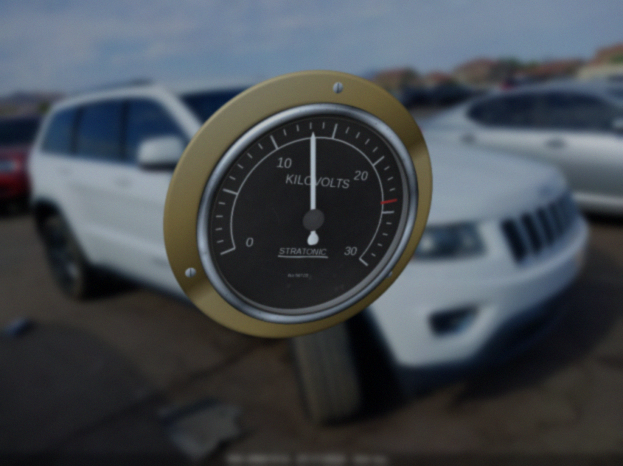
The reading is 13
